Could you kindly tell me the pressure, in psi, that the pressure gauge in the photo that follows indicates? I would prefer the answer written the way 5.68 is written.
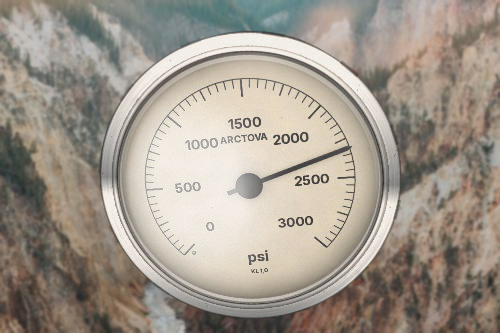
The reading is 2300
